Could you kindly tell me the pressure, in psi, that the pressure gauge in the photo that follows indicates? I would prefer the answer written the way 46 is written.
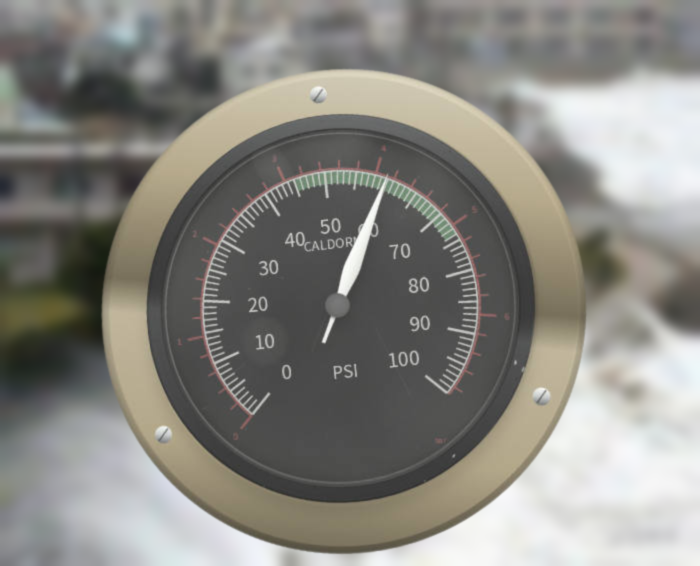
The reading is 60
